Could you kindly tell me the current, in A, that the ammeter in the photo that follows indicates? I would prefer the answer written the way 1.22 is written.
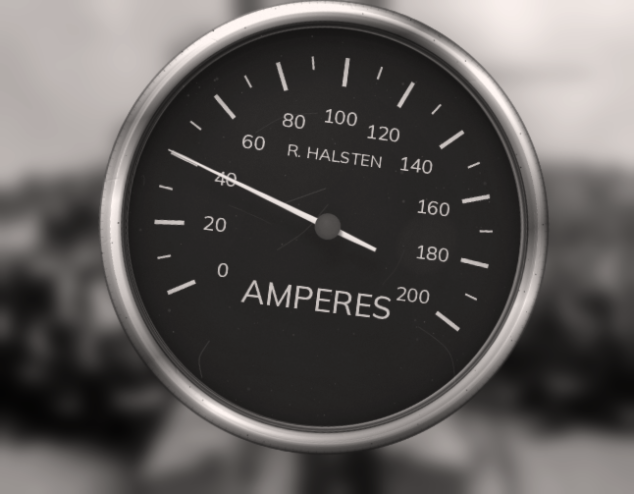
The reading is 40
